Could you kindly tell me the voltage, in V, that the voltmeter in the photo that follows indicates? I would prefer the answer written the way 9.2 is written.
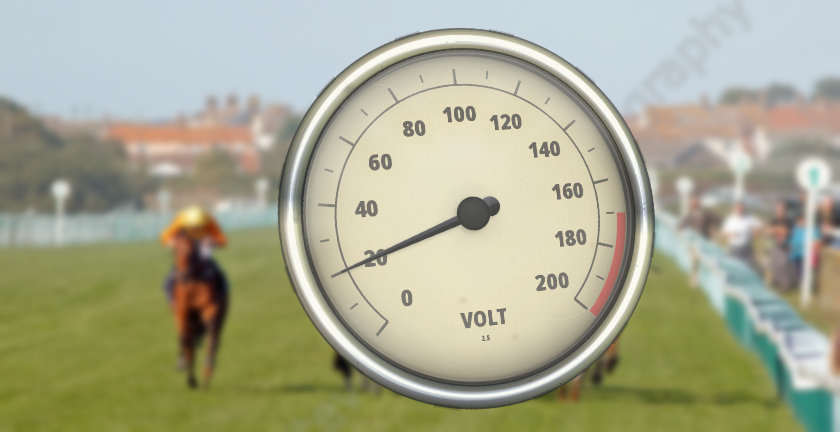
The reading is 20
